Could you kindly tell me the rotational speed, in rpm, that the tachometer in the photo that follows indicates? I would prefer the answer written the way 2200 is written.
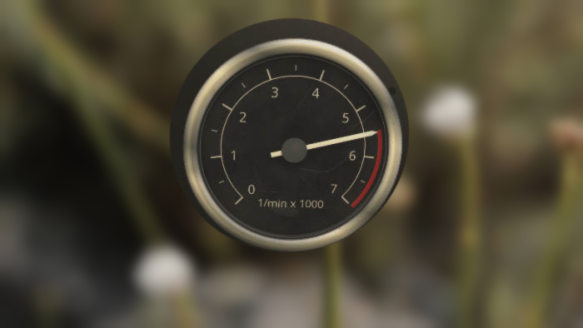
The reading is 5500
